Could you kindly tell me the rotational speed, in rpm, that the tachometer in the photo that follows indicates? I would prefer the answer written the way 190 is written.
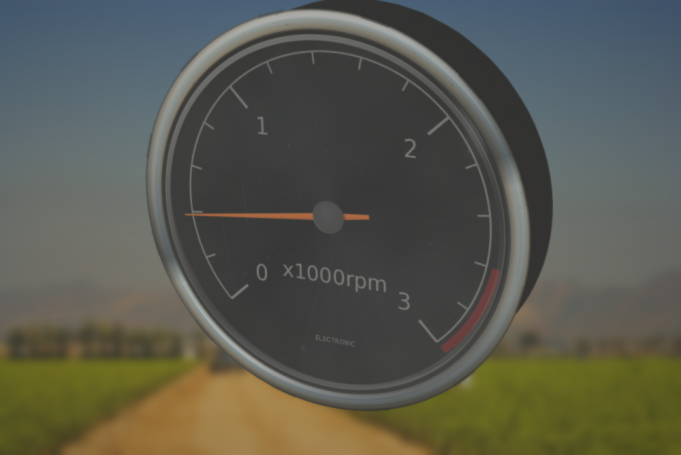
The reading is 400
